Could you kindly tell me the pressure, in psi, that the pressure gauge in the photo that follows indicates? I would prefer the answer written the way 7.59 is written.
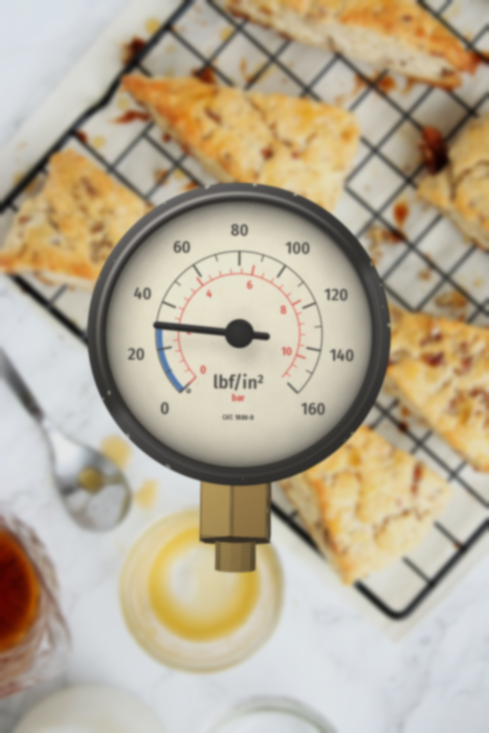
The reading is 30
